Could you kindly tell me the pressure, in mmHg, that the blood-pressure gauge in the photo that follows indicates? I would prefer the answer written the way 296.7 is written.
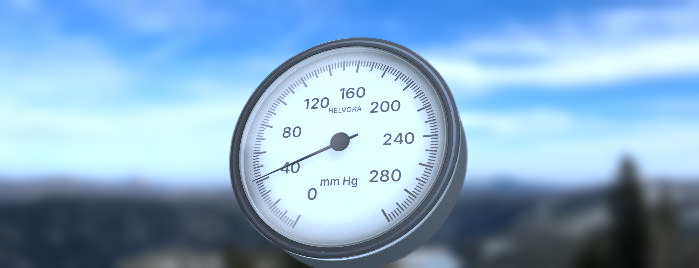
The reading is 40
